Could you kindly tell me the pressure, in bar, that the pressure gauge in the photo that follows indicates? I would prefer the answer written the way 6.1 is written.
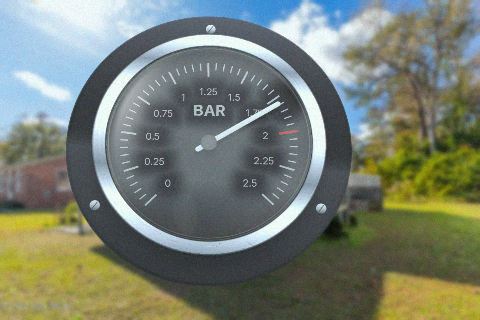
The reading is 1.8
